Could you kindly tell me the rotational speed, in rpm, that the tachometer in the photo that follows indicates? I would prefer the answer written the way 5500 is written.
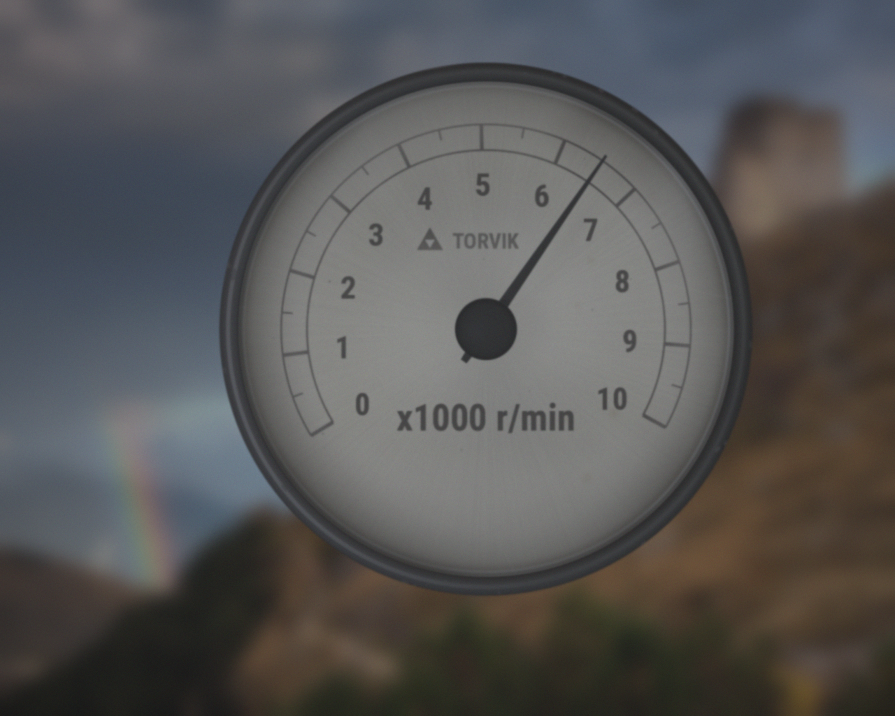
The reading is 6500
